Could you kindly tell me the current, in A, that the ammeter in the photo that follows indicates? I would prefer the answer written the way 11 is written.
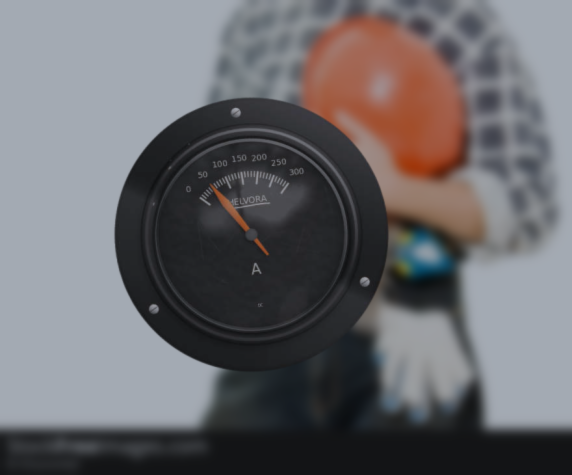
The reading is 50
